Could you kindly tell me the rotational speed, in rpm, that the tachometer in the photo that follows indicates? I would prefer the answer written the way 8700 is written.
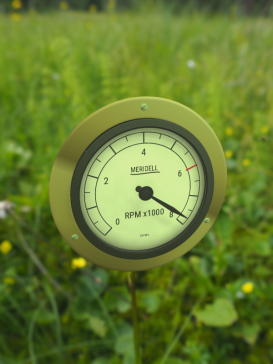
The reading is 7750
